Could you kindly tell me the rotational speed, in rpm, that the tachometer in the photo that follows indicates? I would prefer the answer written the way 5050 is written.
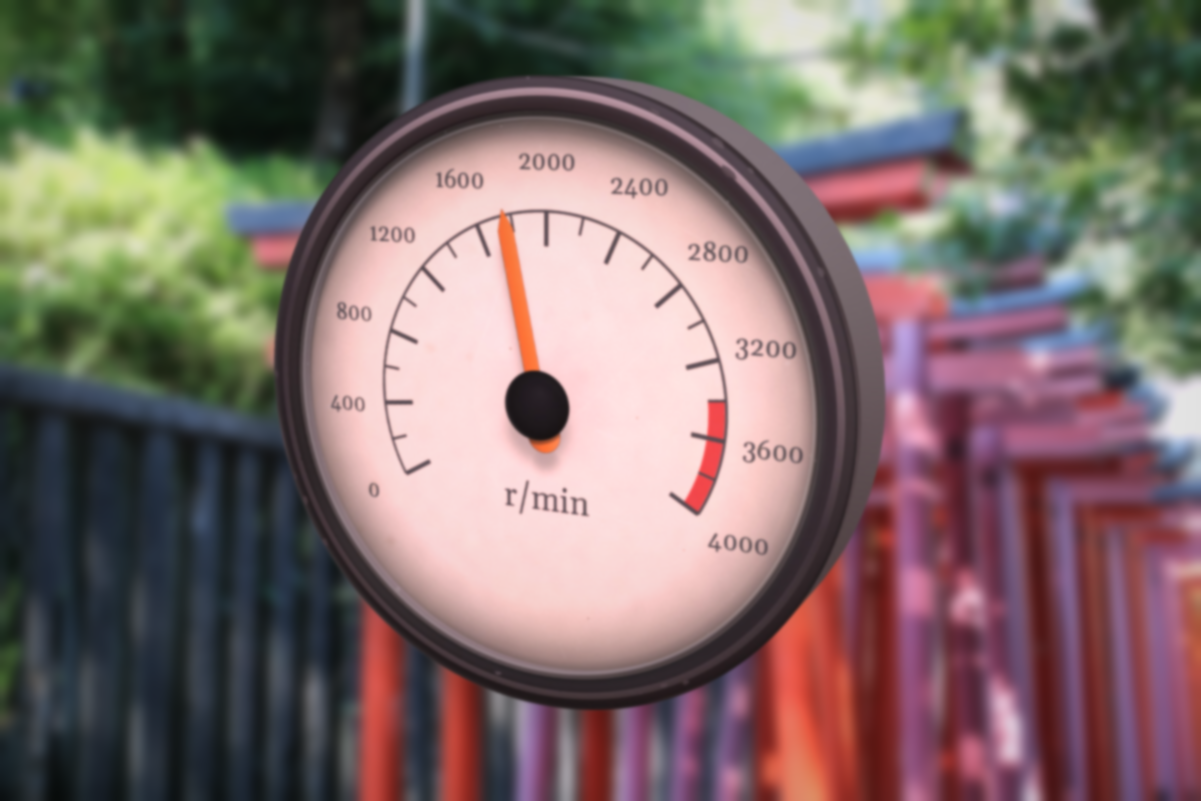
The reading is 1800
